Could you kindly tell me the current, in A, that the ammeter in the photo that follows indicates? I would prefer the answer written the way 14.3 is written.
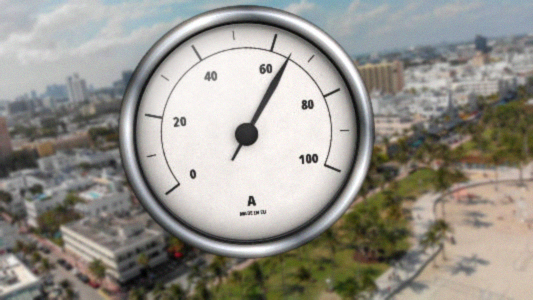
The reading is 65
